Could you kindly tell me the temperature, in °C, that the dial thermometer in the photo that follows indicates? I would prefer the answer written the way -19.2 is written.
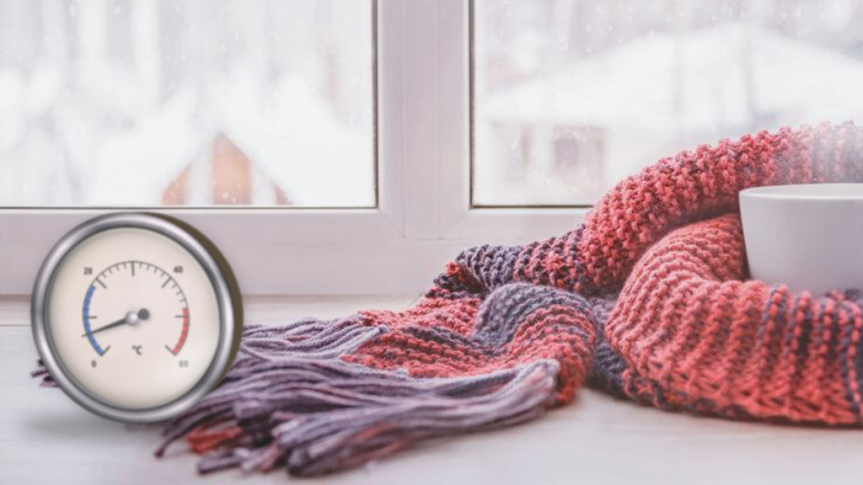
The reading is 6
